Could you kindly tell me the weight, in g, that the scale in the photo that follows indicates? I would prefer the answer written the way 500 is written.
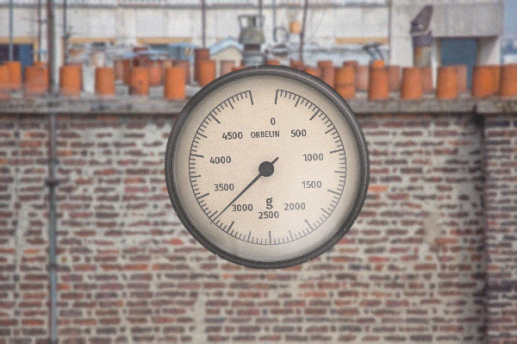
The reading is 3200
